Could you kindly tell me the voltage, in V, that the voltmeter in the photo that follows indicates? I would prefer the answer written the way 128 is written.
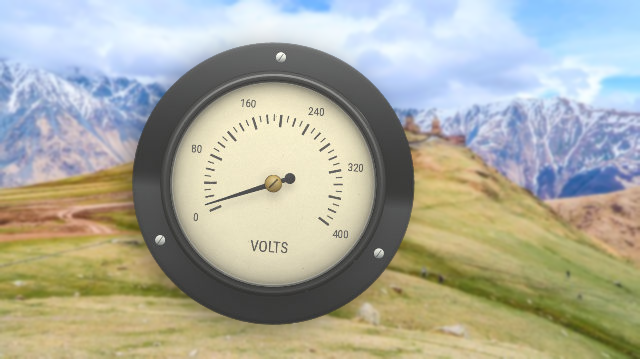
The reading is 10
